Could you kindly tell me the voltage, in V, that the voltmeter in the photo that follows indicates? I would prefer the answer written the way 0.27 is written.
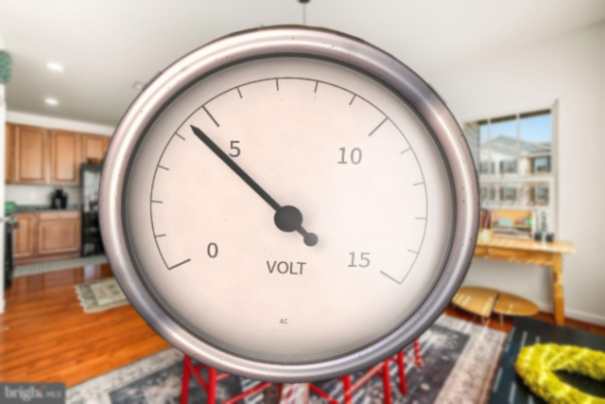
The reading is 4.5
